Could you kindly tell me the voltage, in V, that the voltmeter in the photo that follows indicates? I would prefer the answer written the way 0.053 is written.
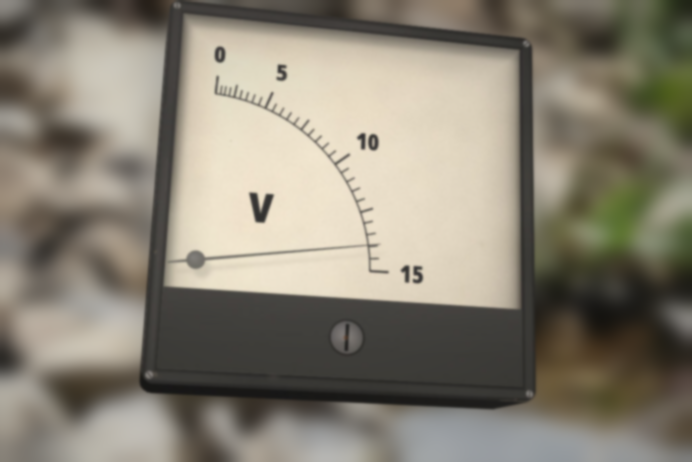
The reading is 14
